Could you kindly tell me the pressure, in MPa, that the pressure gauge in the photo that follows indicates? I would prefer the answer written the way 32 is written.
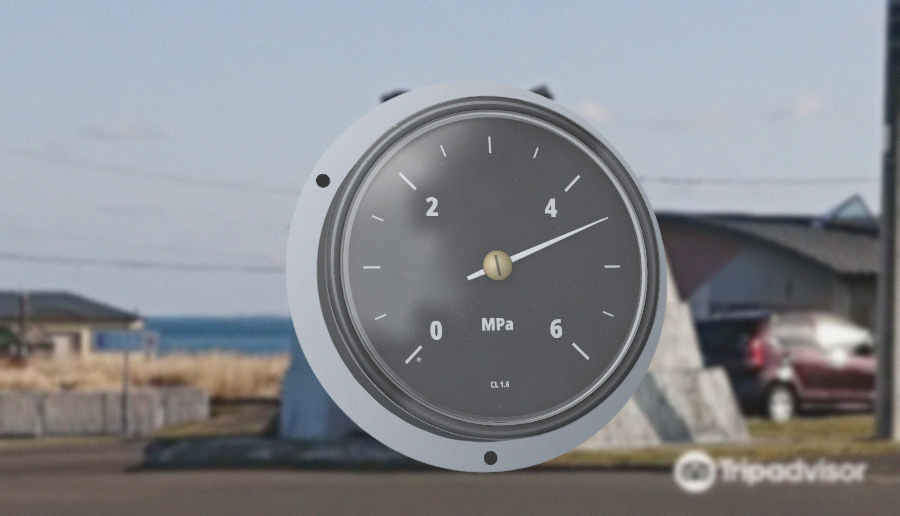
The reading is 4.5
